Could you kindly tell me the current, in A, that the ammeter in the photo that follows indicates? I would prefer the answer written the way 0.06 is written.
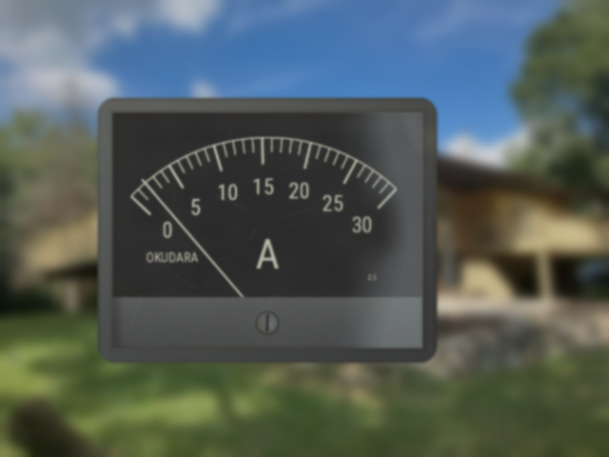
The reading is 2
